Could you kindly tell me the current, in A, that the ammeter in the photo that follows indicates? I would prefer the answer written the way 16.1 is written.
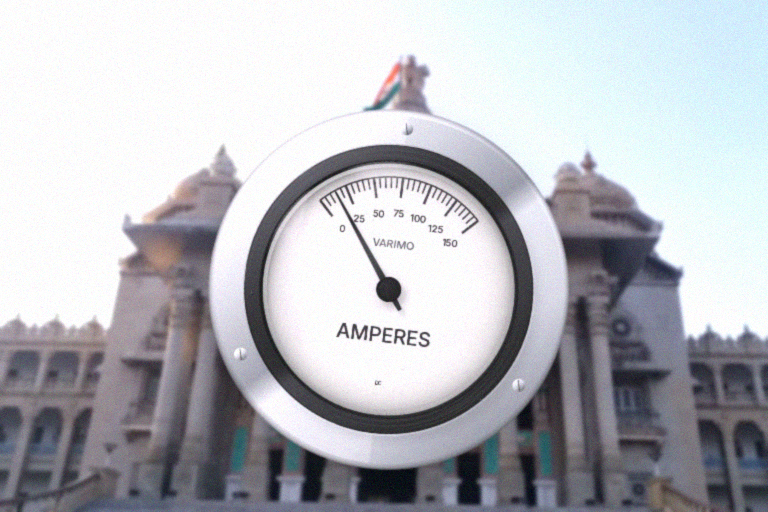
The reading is 15
